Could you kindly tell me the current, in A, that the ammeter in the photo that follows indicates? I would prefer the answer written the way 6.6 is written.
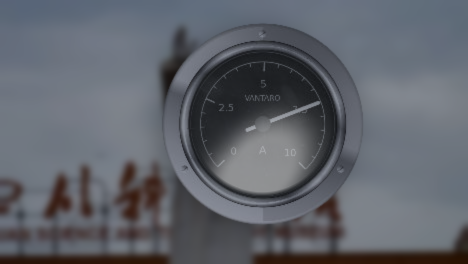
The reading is 7.5
